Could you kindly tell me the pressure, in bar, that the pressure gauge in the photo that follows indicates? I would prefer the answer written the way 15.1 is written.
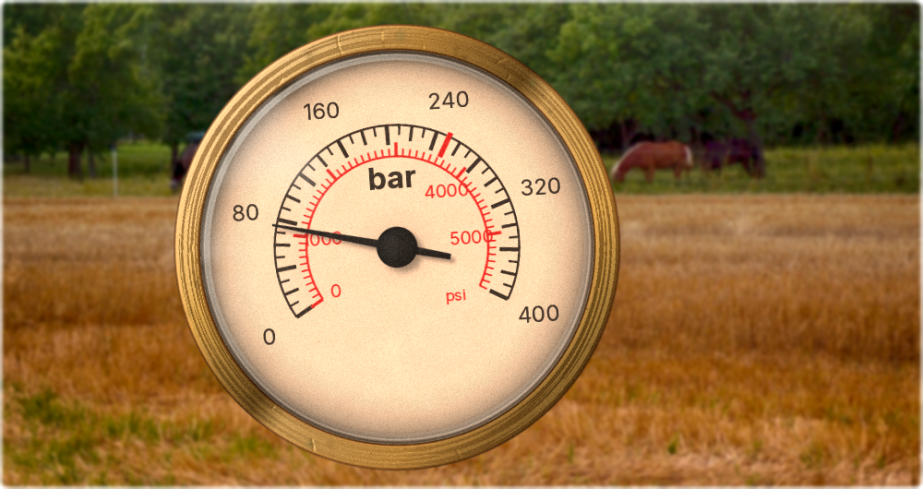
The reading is 75
